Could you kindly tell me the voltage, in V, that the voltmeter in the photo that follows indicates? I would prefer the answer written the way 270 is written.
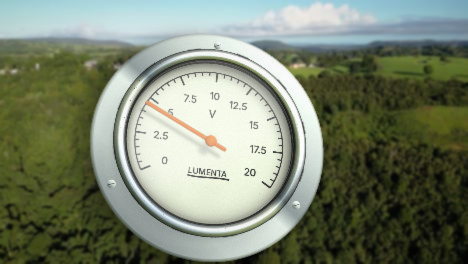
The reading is 4.5
